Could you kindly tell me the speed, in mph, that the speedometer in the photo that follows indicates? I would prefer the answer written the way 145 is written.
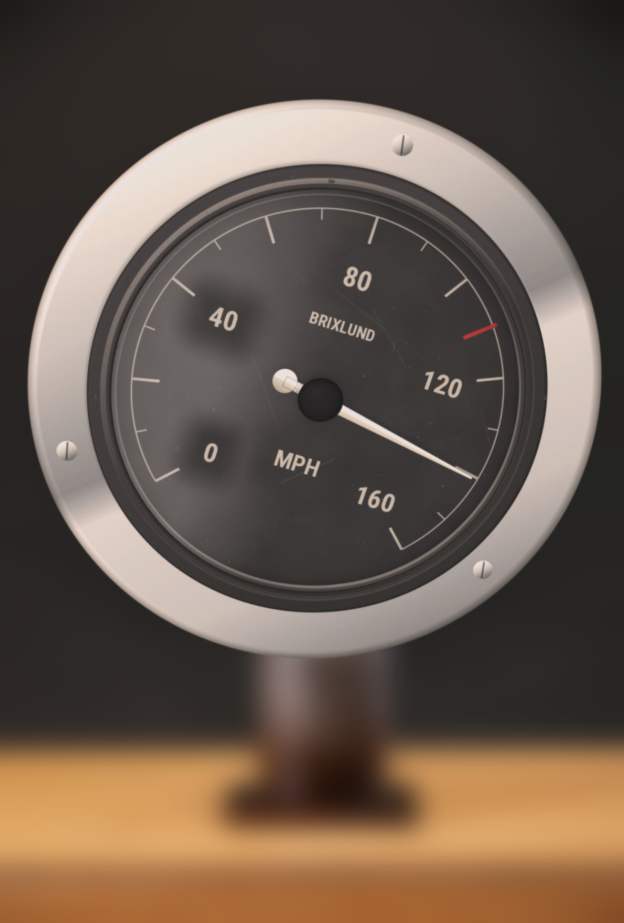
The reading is 140
